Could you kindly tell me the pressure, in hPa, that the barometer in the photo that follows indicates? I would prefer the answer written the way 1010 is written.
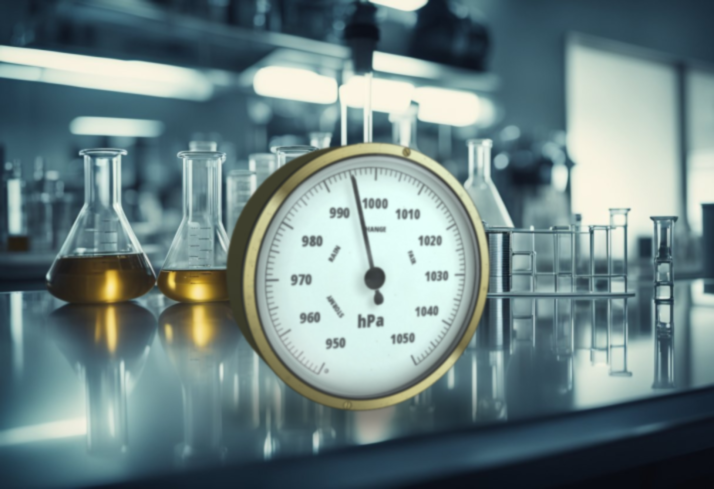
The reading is 995
